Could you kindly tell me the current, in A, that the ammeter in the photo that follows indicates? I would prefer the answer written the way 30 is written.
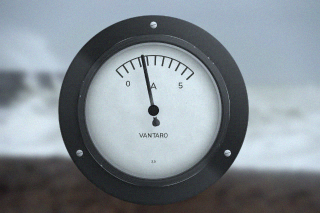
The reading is 1.75
